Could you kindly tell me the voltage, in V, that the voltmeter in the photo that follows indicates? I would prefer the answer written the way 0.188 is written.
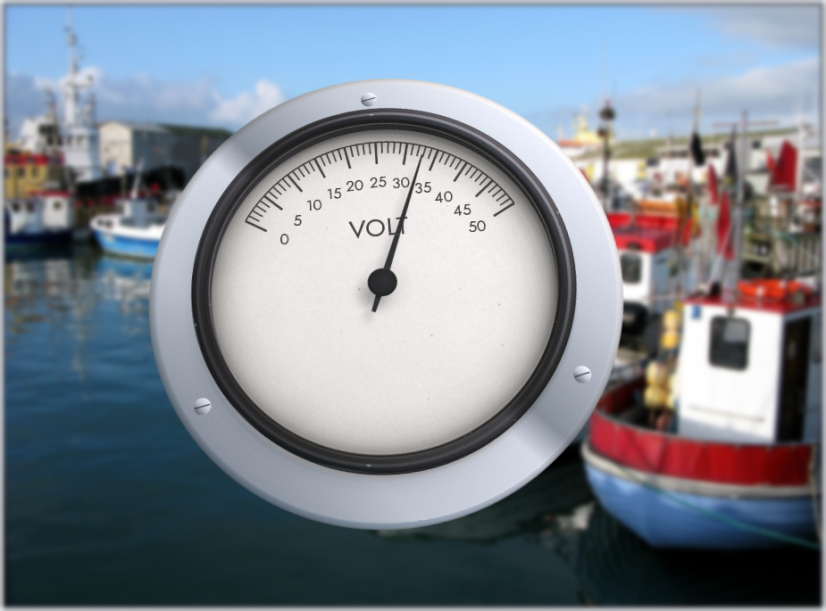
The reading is 33
